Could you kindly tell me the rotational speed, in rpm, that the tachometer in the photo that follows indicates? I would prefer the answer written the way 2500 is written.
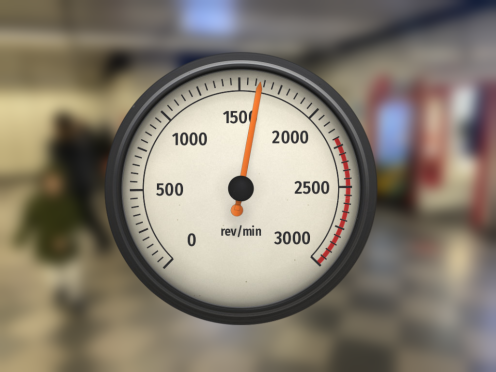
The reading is 1625
